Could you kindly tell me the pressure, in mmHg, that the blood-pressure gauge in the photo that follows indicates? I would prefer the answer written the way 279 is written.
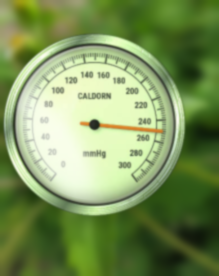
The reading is 250
